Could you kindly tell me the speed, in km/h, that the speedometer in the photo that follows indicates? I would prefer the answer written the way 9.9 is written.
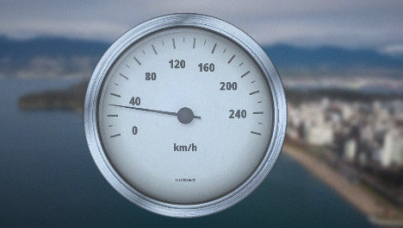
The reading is 30
